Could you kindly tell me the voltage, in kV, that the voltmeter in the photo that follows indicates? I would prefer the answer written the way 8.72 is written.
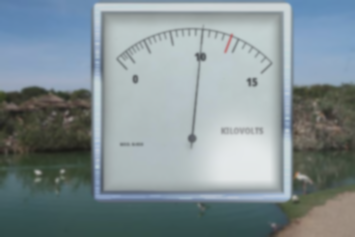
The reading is 10
